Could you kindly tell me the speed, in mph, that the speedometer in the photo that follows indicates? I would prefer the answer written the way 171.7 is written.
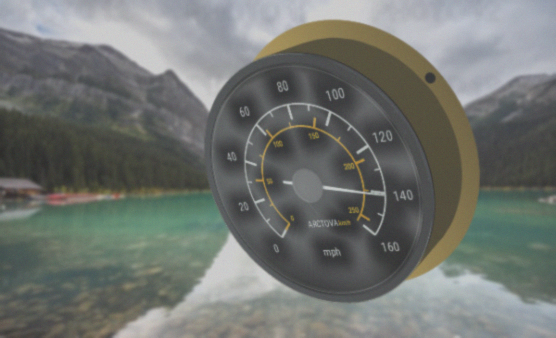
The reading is 140
